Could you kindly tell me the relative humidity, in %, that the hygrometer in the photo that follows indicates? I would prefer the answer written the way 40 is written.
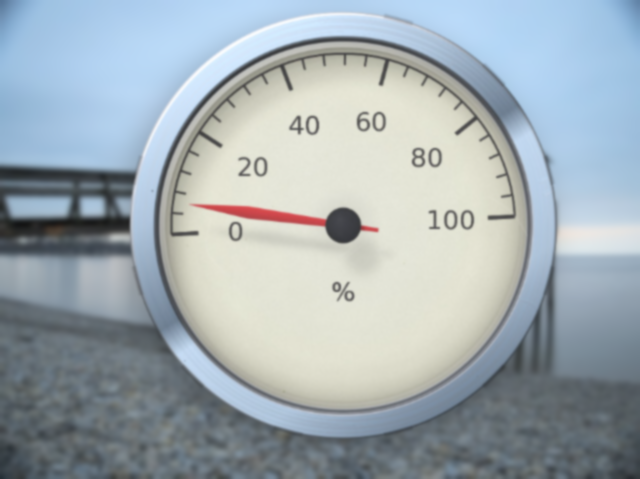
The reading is 6
